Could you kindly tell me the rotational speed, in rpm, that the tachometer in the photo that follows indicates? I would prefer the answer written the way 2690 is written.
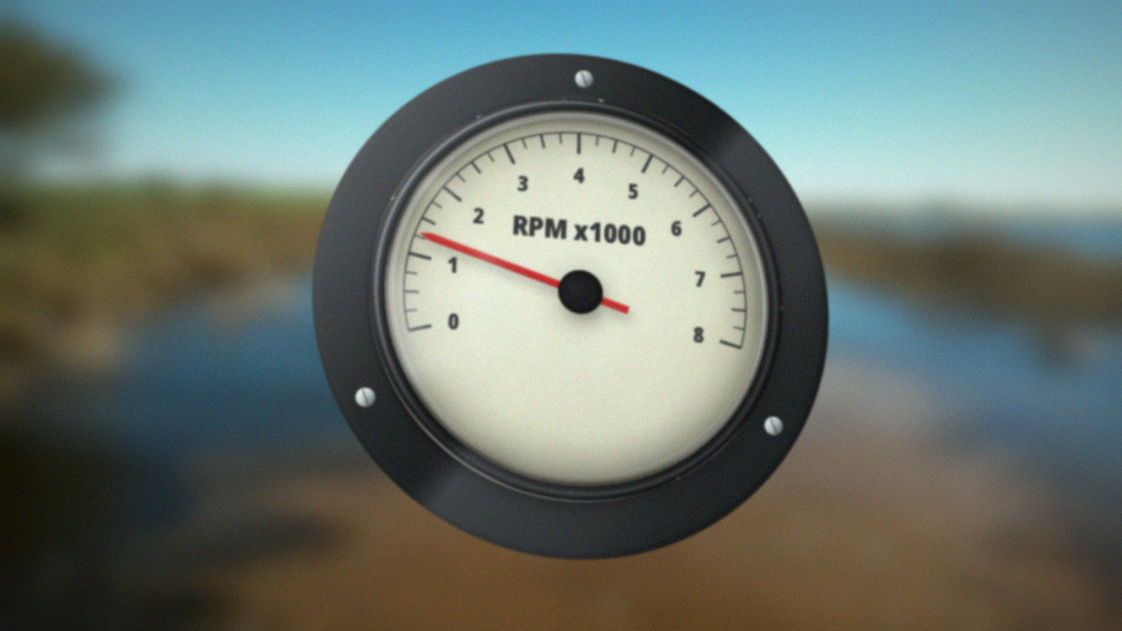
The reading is 1250
